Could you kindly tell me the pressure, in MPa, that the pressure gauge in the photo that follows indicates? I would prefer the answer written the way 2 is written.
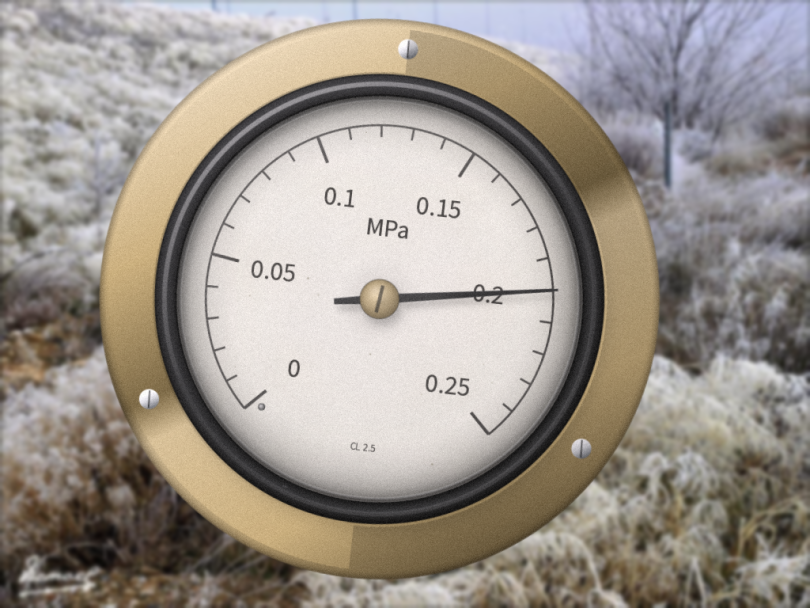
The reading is 0.2
